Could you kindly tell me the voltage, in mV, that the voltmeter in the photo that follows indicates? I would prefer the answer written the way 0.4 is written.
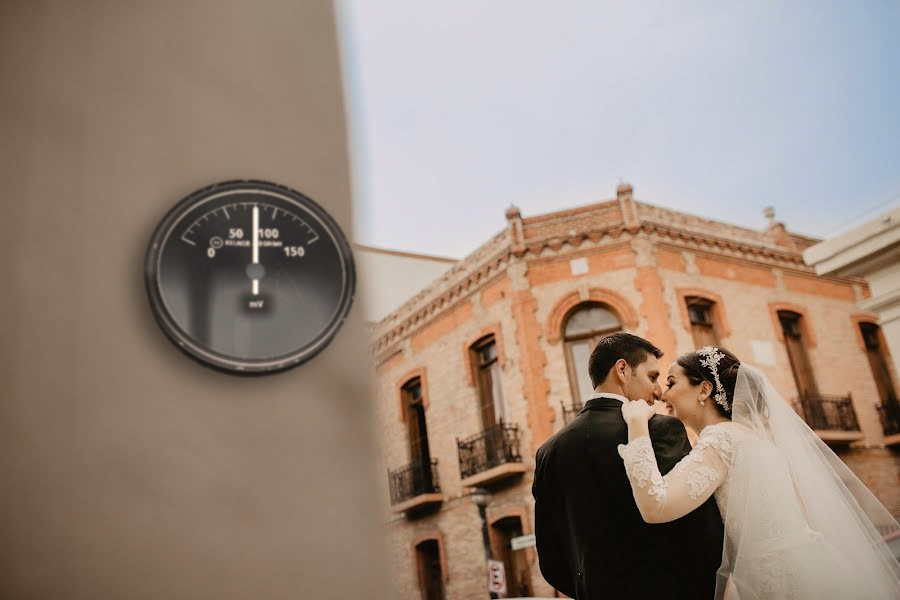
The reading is 80
